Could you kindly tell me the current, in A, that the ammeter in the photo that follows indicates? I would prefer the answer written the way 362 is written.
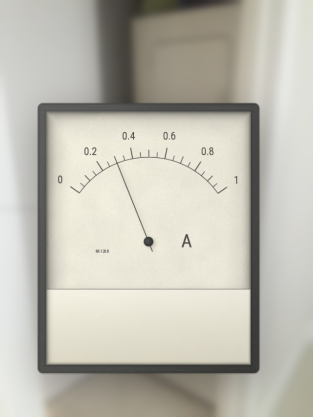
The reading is 0.3
